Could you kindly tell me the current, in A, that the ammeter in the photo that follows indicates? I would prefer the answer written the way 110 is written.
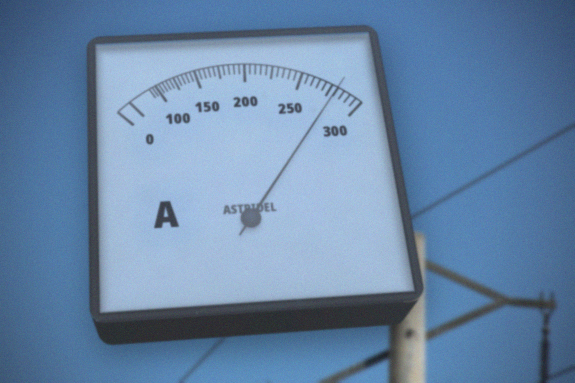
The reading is 280
